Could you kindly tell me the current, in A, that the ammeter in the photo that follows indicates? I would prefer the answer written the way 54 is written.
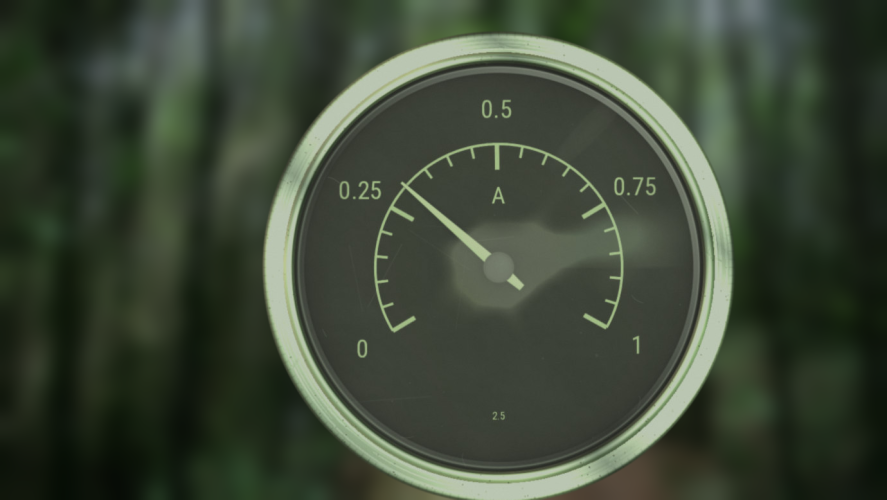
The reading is 0.3
